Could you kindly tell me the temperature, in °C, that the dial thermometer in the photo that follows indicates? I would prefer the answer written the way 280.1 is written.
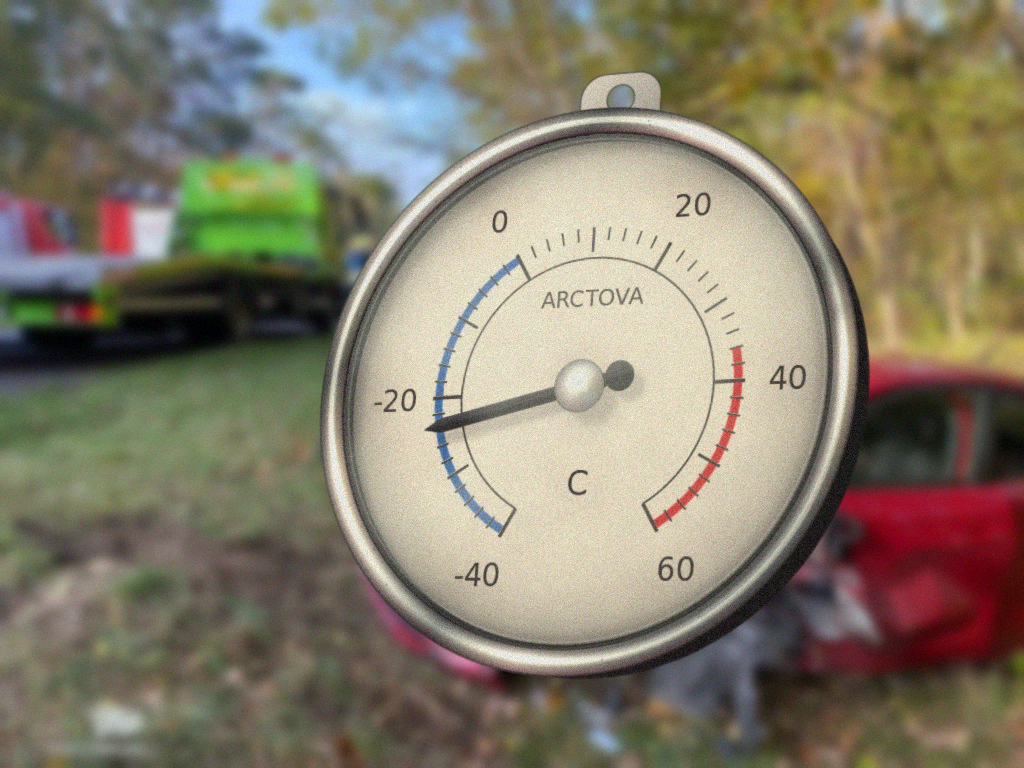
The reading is -24
